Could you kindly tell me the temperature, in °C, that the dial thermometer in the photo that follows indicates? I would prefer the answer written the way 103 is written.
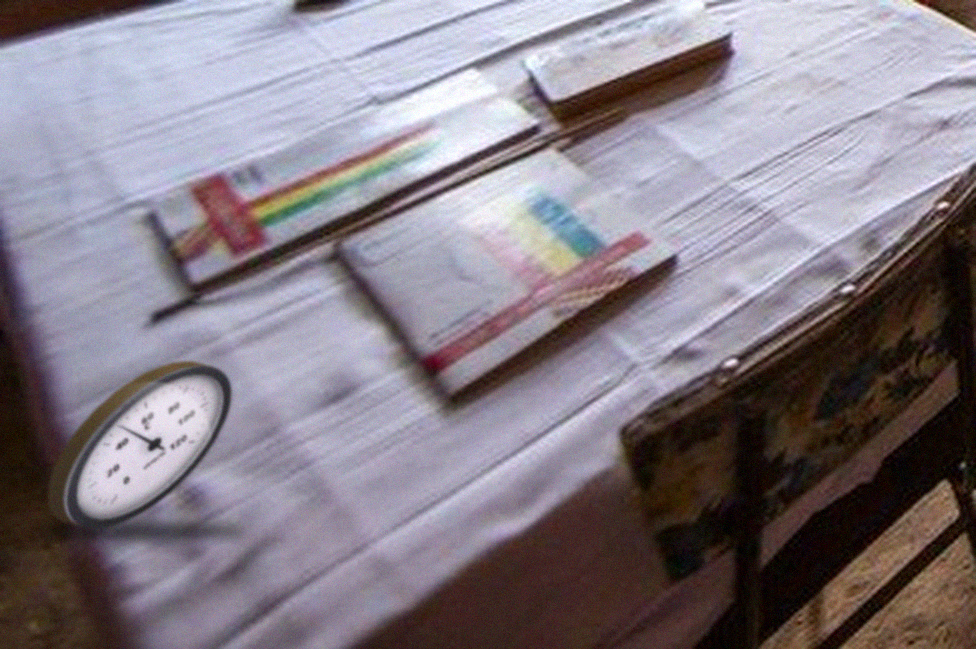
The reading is 48
